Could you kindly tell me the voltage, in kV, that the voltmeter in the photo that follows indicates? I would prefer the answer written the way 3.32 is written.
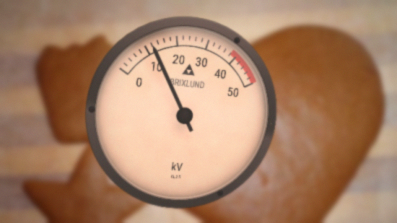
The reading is 12
